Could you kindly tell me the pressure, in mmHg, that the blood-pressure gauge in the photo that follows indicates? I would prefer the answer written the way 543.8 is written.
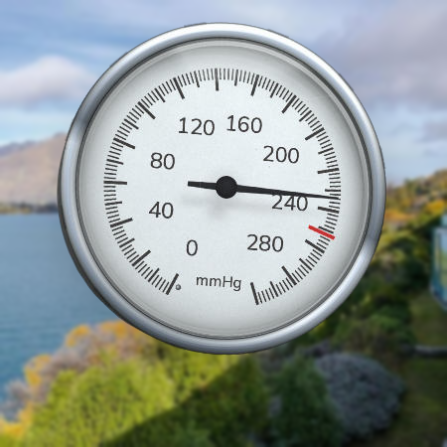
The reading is 234
